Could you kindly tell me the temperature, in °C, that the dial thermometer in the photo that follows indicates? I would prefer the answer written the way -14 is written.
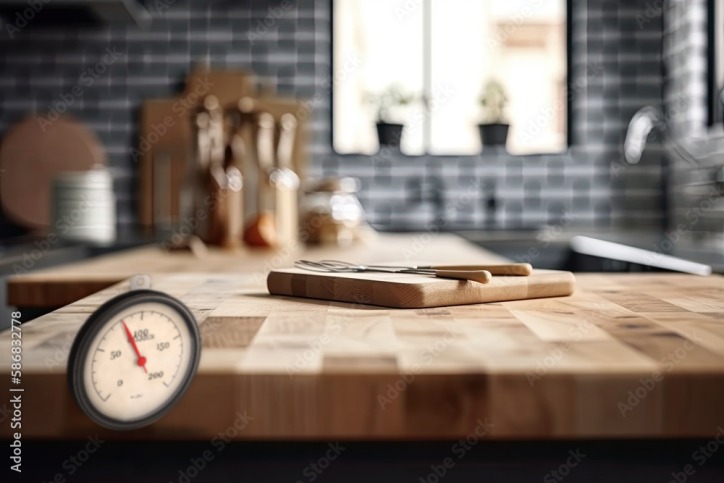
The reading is 80
